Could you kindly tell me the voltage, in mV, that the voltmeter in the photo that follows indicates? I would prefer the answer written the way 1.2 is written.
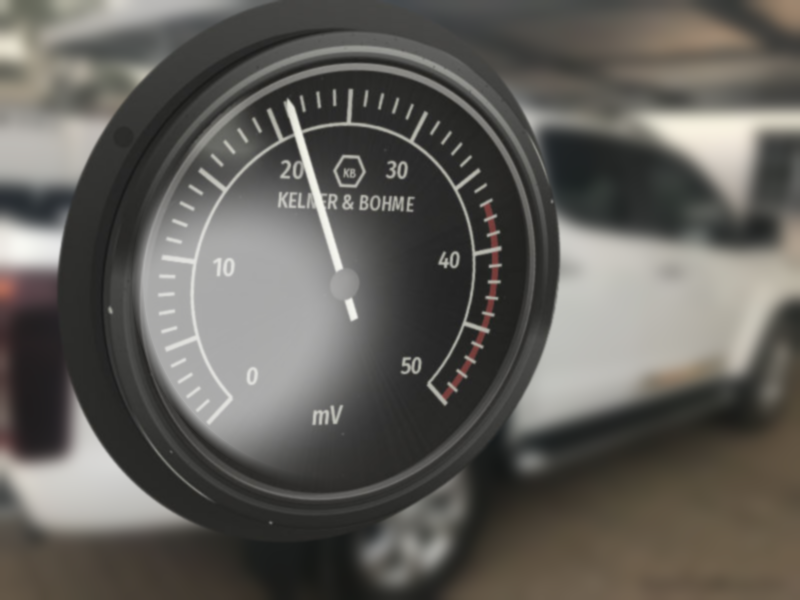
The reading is 21
